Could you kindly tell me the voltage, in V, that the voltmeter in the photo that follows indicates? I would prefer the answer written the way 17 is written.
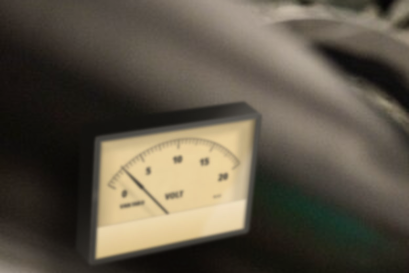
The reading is 2.5
